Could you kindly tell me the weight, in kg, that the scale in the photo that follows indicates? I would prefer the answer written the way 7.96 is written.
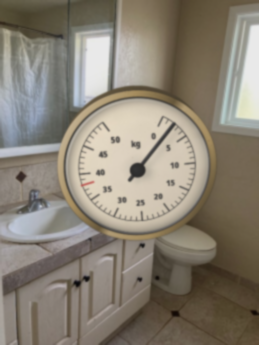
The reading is 2
